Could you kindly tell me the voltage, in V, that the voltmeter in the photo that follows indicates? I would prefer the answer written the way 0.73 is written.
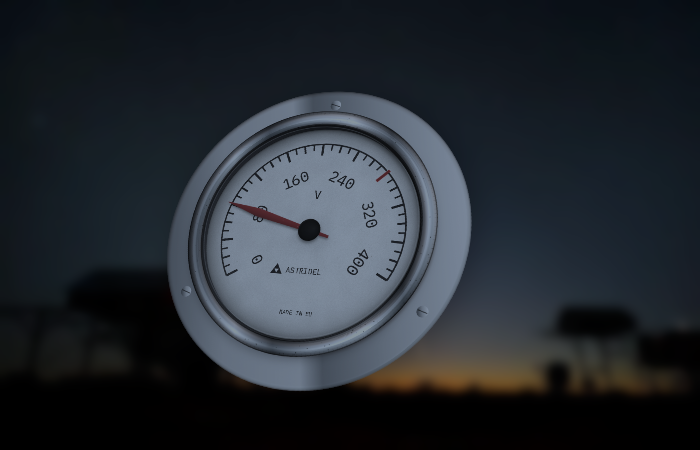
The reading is 80
